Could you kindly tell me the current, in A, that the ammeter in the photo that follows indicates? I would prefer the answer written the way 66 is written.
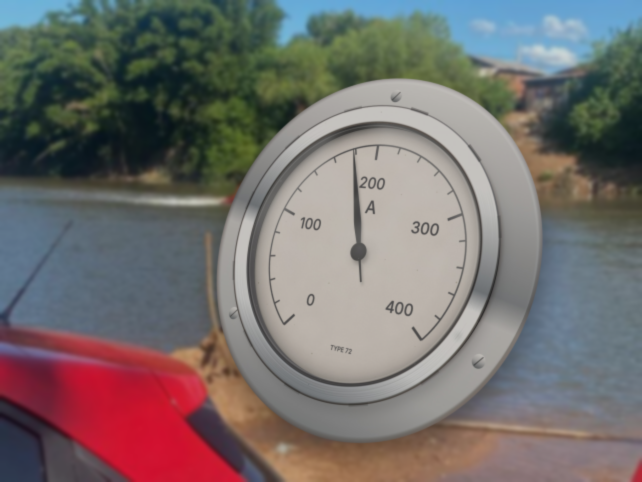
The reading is 180
